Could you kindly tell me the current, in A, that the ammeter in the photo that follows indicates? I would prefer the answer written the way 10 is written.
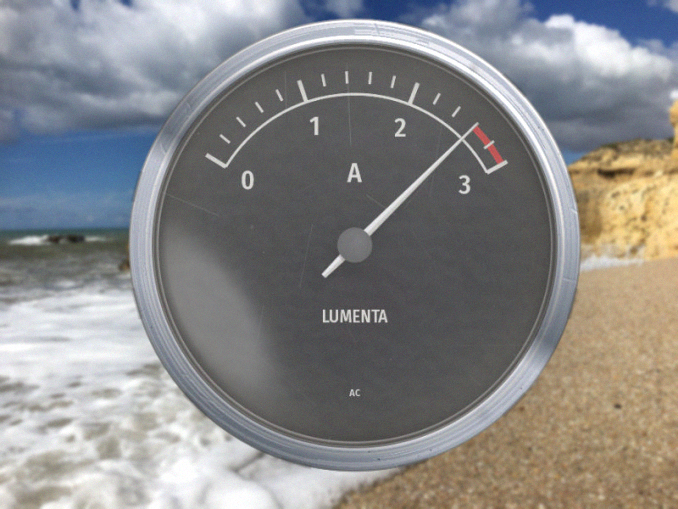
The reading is 2.6
